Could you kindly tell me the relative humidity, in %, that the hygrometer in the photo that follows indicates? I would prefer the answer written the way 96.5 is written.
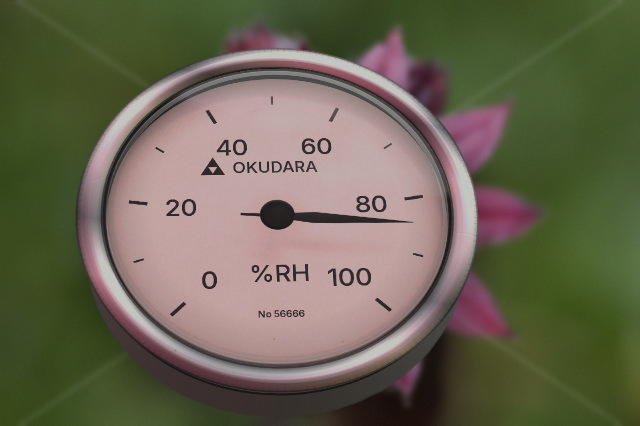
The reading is 85
